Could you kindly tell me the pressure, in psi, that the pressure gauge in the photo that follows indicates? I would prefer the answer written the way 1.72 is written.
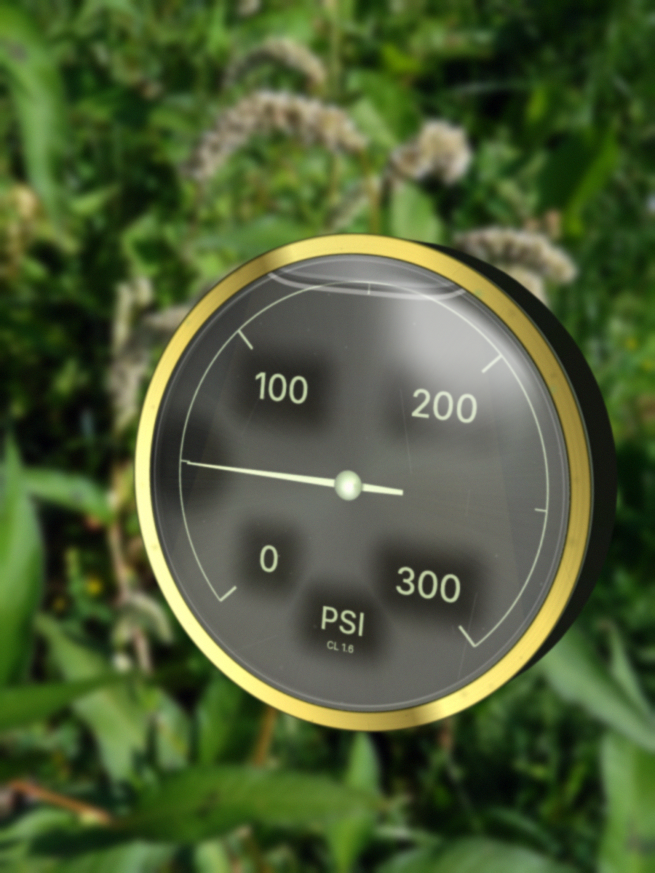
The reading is 50
